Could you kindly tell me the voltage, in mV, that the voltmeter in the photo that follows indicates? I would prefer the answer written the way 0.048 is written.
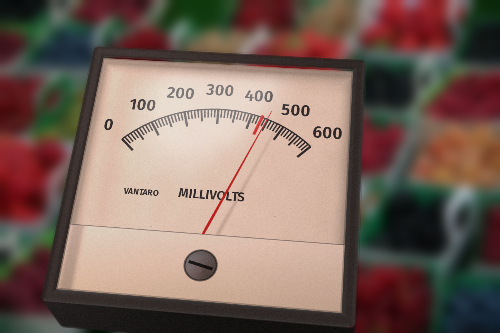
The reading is 450
